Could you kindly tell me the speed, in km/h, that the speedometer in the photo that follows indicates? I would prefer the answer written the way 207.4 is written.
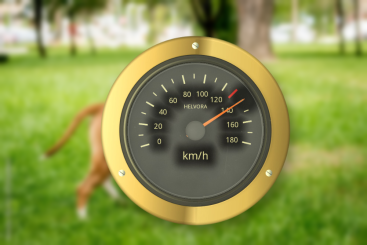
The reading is 140
